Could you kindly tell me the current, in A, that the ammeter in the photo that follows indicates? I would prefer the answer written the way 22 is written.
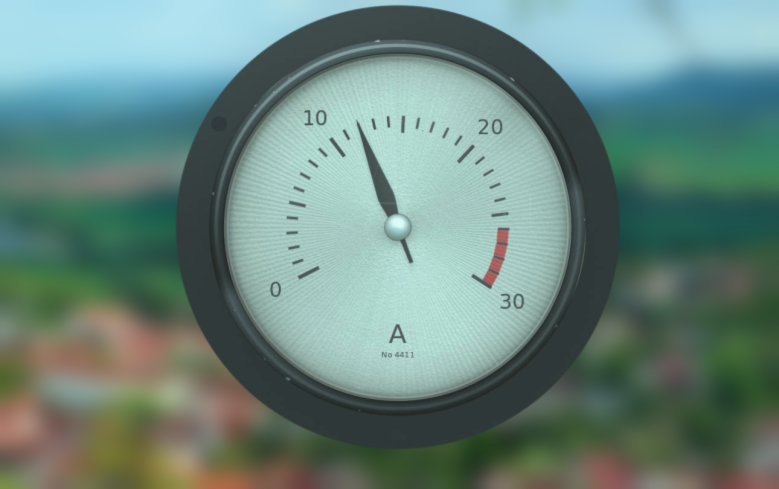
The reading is 12
